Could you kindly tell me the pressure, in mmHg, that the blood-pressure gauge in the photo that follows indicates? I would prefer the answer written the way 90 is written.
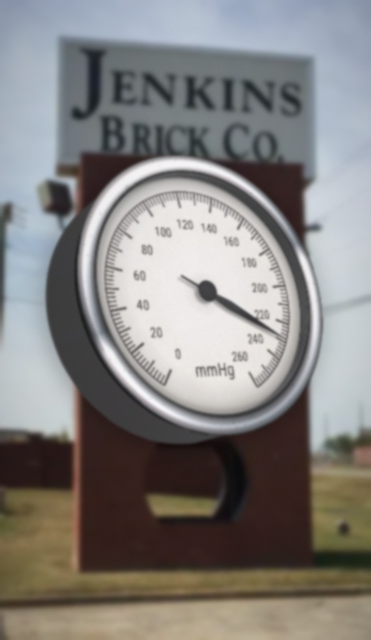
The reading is 230
